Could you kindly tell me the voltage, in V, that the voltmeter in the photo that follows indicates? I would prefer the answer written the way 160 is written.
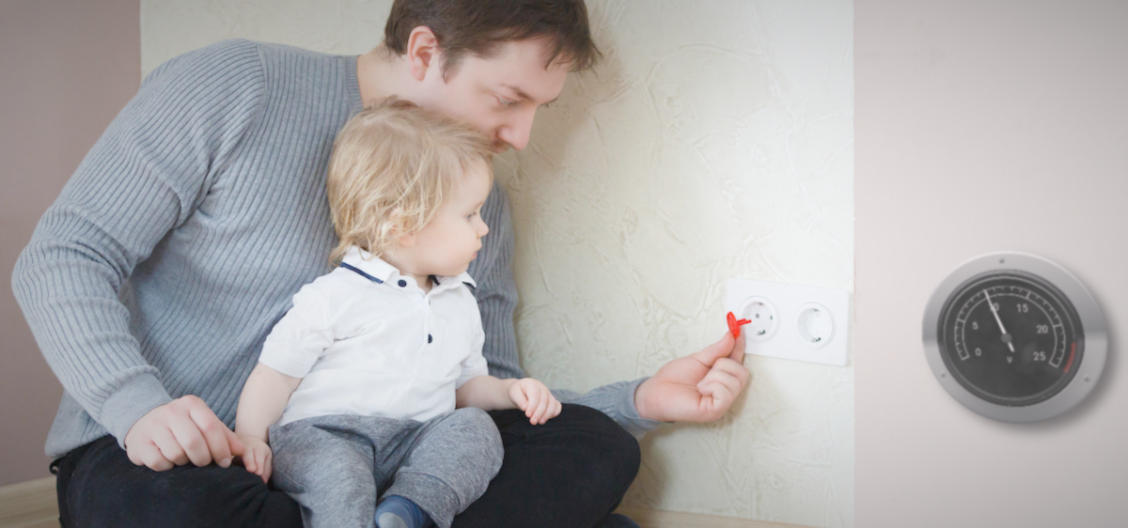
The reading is 10
